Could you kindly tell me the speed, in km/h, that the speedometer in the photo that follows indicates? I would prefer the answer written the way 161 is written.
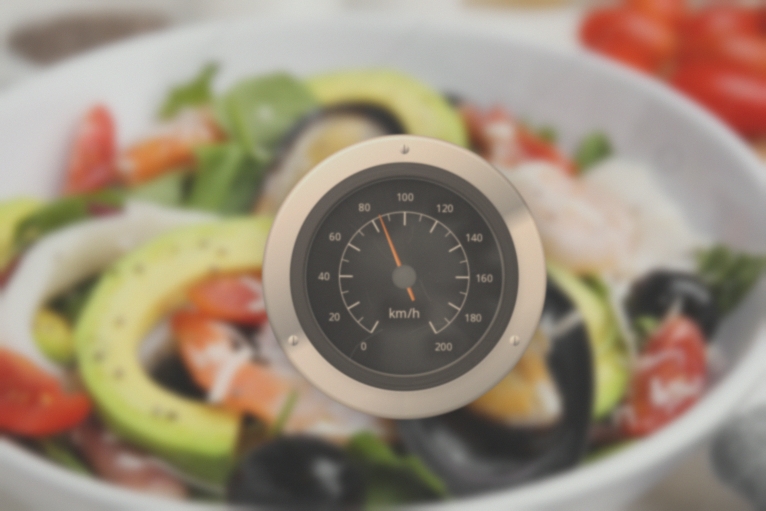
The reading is 85
